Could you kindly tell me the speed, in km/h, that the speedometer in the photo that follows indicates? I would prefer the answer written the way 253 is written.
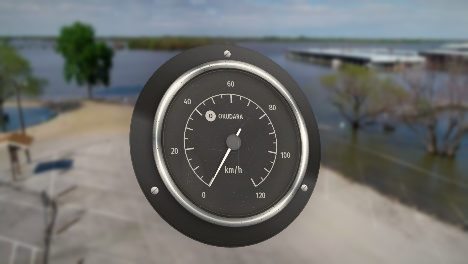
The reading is 0
